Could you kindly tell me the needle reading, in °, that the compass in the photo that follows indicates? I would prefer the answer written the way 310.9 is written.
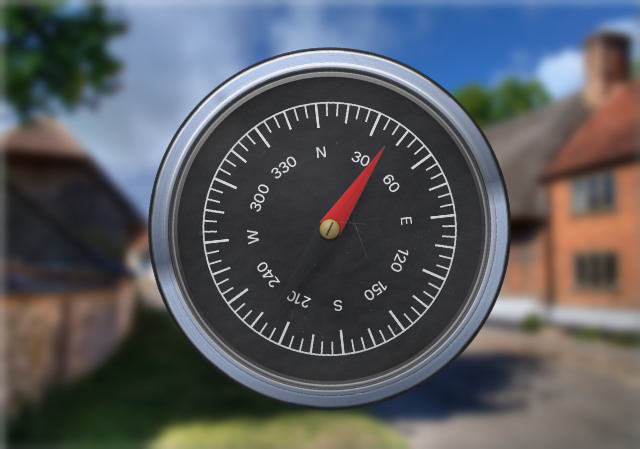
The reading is 40
